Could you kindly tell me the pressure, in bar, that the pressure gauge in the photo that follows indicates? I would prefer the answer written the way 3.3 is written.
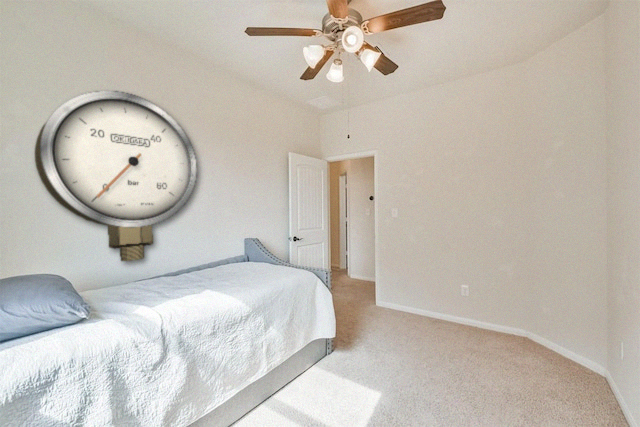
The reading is 0
